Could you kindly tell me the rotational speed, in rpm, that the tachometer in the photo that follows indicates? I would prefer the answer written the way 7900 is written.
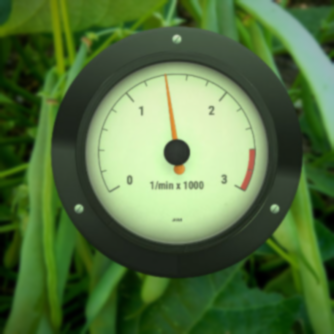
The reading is 1400
